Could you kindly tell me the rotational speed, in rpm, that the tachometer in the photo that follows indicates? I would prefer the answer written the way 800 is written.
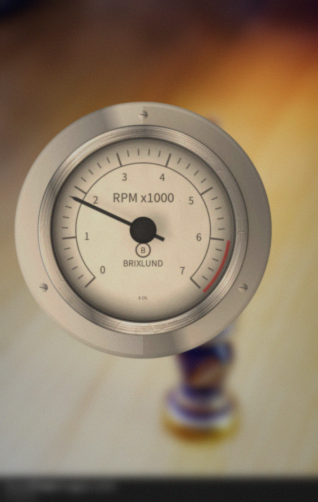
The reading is 1800
